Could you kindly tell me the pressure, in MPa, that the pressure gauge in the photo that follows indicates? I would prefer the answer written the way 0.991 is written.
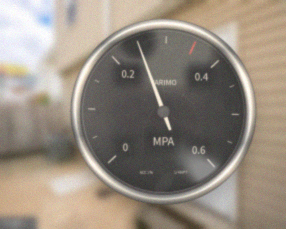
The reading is 0.25
